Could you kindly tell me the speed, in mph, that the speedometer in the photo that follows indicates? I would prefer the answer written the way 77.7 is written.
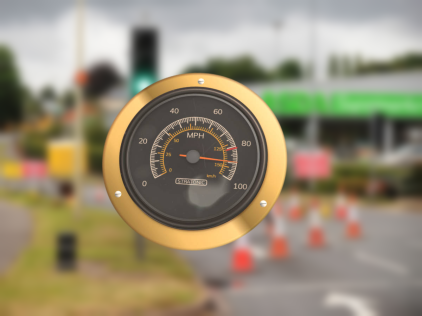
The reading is 90
